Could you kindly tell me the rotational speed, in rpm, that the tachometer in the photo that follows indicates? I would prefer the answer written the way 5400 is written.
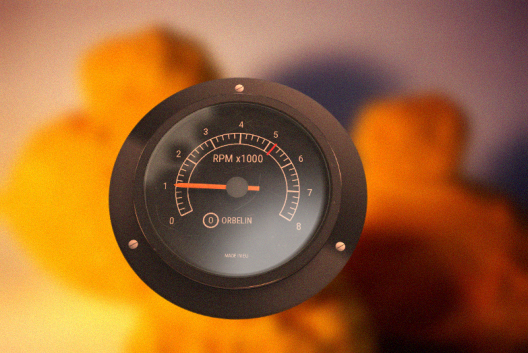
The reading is 1000
